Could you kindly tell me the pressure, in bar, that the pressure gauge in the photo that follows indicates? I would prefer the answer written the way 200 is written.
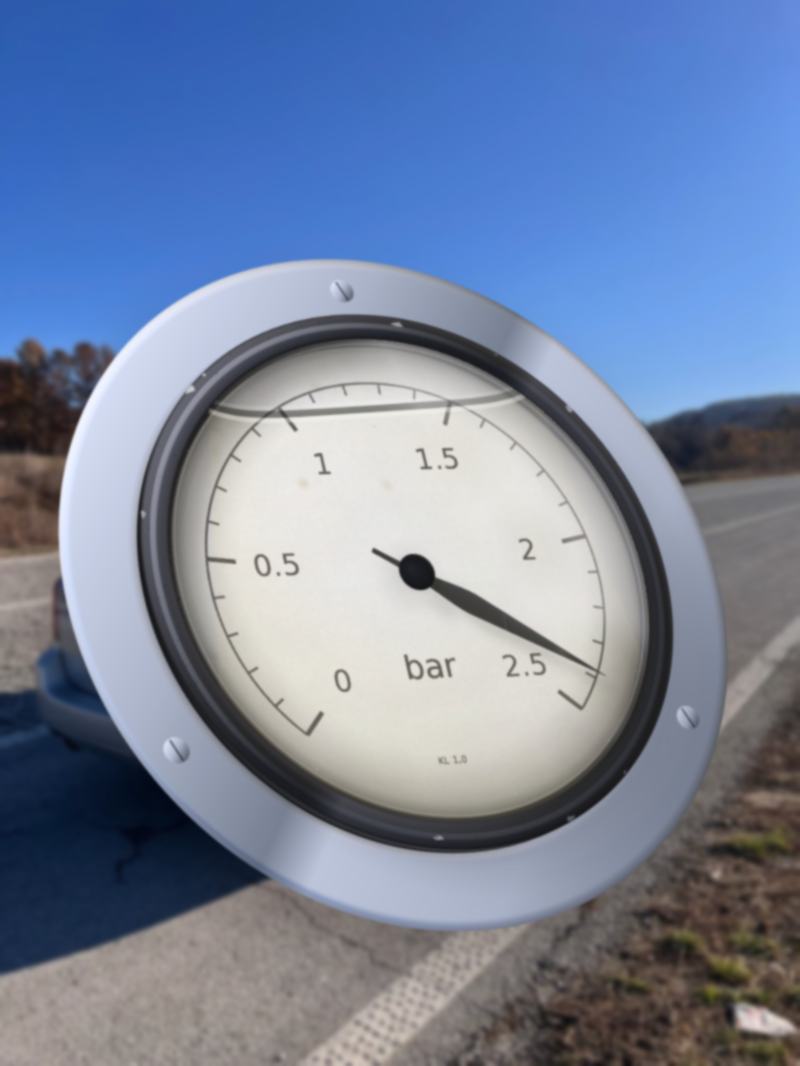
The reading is 2.4
